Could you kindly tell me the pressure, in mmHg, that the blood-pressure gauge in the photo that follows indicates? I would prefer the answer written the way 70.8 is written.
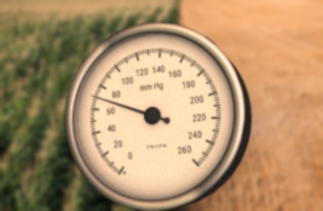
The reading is 70
